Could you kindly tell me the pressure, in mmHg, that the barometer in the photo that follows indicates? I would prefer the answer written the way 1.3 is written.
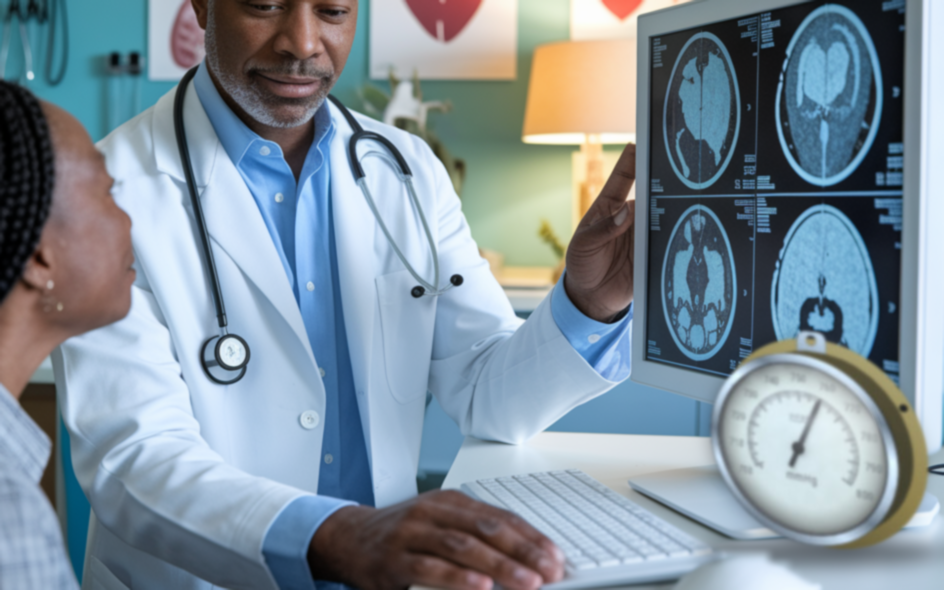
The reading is 760
